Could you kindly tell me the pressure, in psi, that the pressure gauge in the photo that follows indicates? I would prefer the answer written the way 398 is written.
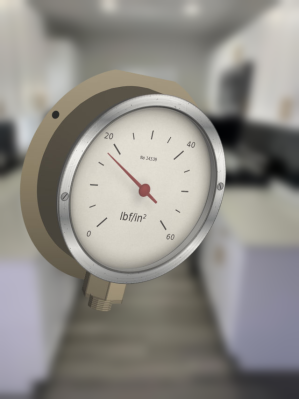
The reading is 17.5
